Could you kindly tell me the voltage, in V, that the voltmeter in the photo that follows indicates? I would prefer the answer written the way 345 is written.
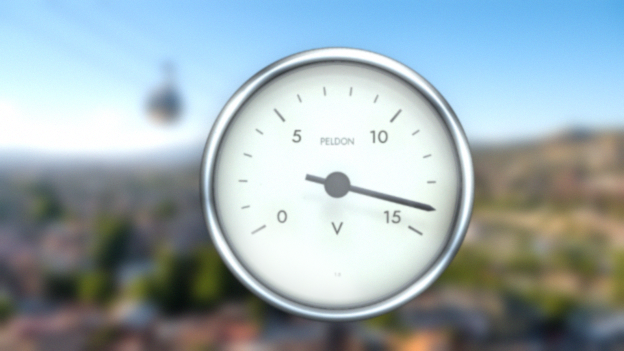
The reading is 14
